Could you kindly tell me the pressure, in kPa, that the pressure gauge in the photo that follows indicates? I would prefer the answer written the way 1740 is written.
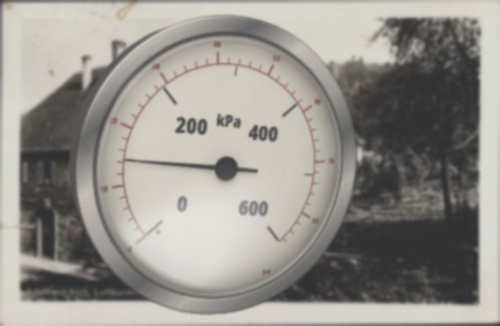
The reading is 100
